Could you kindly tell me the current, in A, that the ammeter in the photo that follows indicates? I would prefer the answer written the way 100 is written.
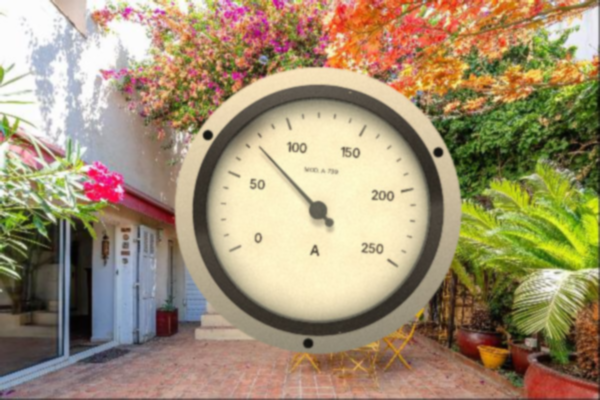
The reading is 75
